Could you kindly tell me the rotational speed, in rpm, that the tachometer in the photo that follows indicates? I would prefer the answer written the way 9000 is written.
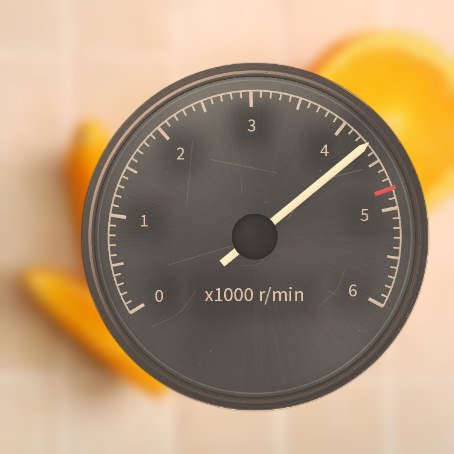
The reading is 4300
